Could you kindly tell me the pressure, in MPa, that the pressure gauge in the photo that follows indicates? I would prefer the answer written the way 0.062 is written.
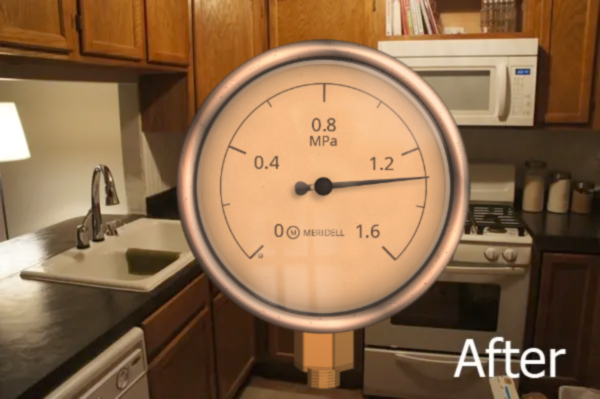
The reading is 1.3
